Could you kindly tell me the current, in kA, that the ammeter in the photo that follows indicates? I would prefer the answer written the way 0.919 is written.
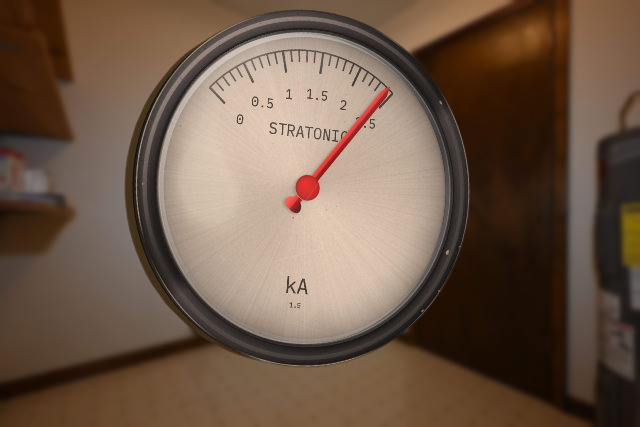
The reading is 2.4
